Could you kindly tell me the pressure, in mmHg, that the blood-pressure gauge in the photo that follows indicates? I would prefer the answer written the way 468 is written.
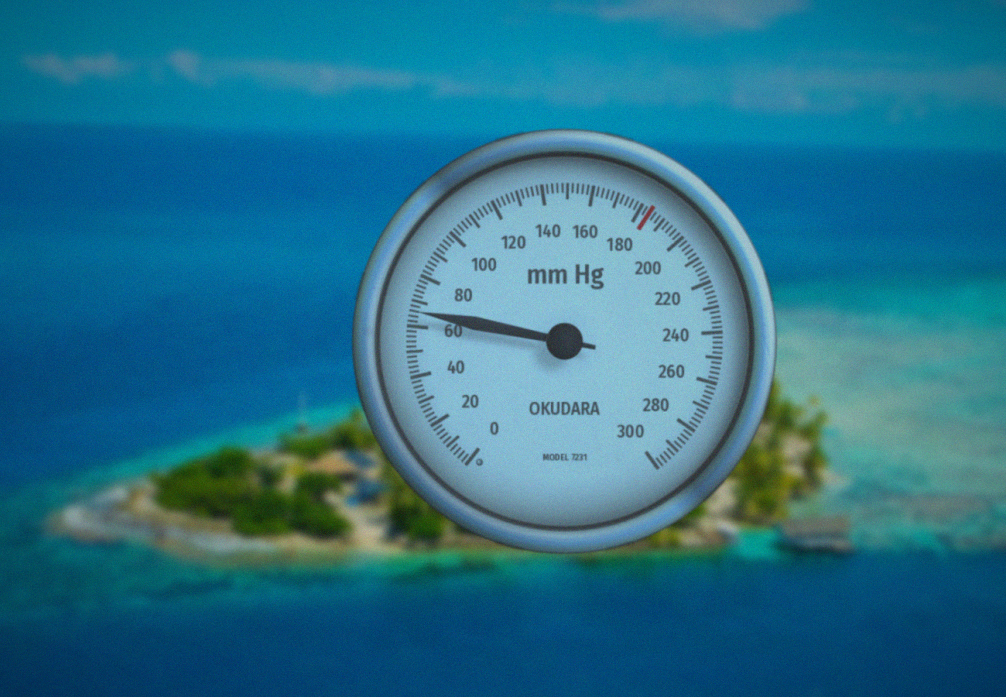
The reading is 66
